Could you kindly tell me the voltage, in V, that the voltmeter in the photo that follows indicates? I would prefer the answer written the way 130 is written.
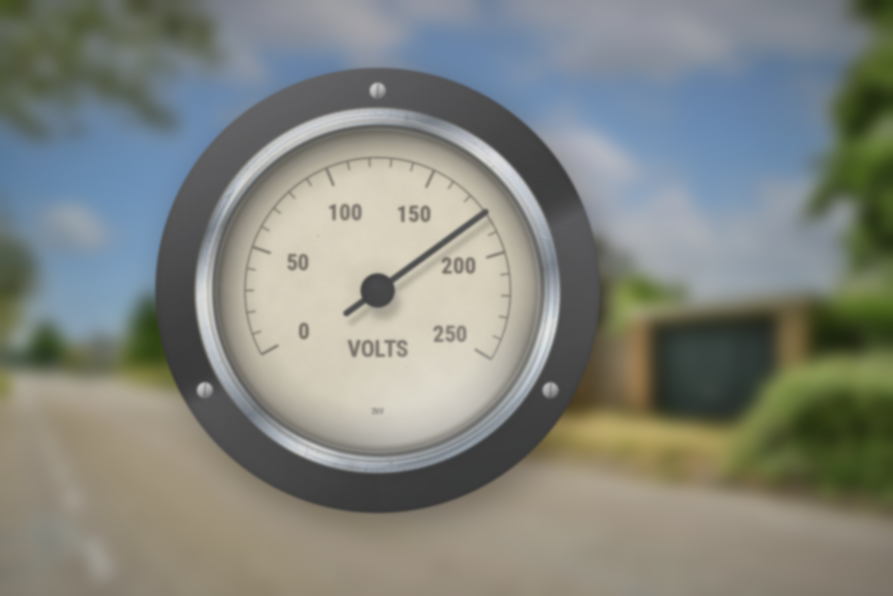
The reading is 180
